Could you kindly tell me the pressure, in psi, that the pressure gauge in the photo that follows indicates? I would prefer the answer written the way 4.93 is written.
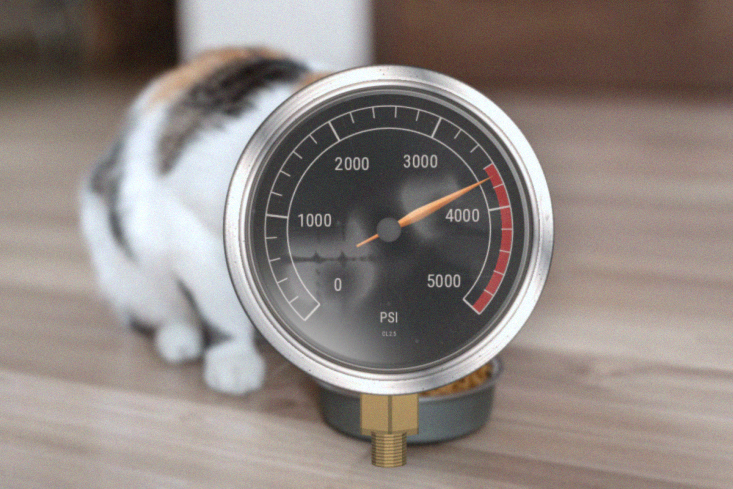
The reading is 3700
